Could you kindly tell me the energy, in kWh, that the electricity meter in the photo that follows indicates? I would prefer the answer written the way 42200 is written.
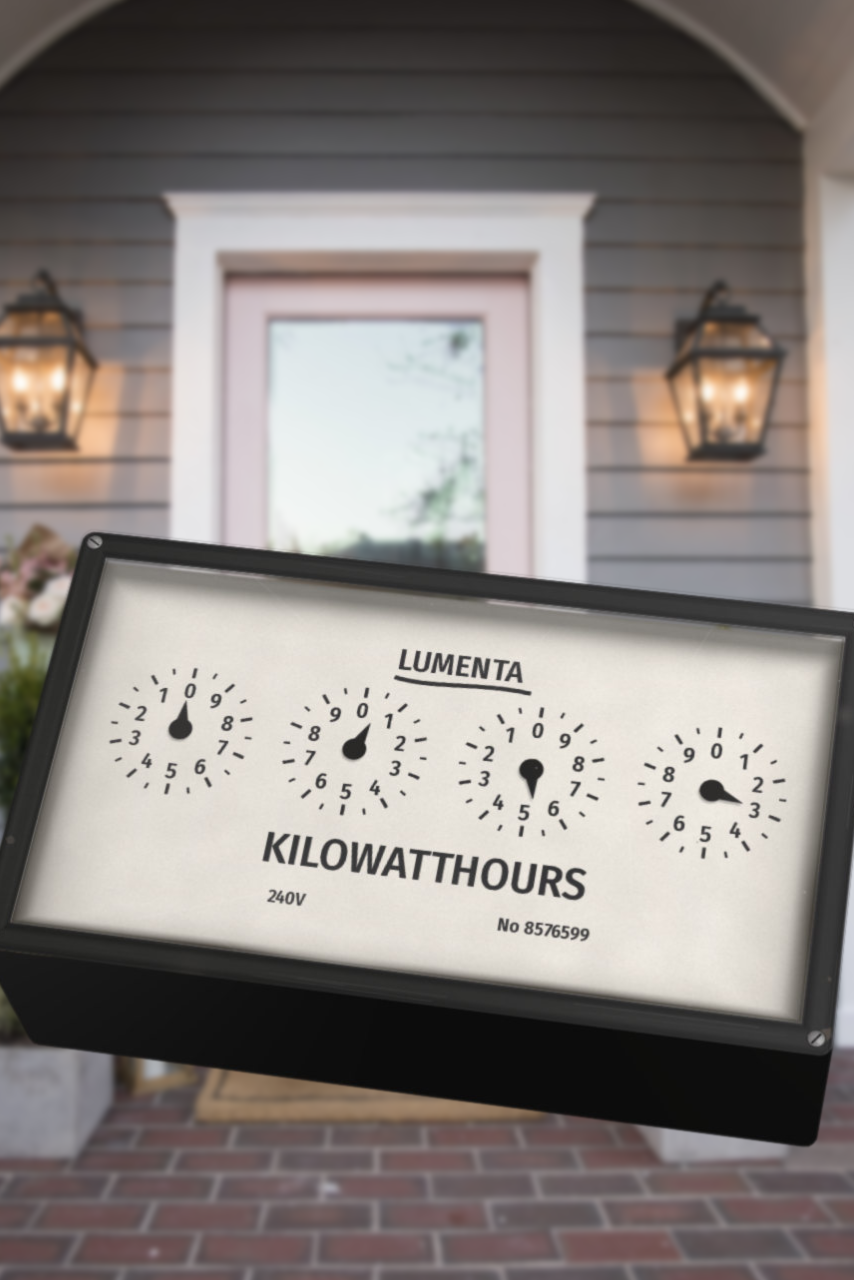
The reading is 53
